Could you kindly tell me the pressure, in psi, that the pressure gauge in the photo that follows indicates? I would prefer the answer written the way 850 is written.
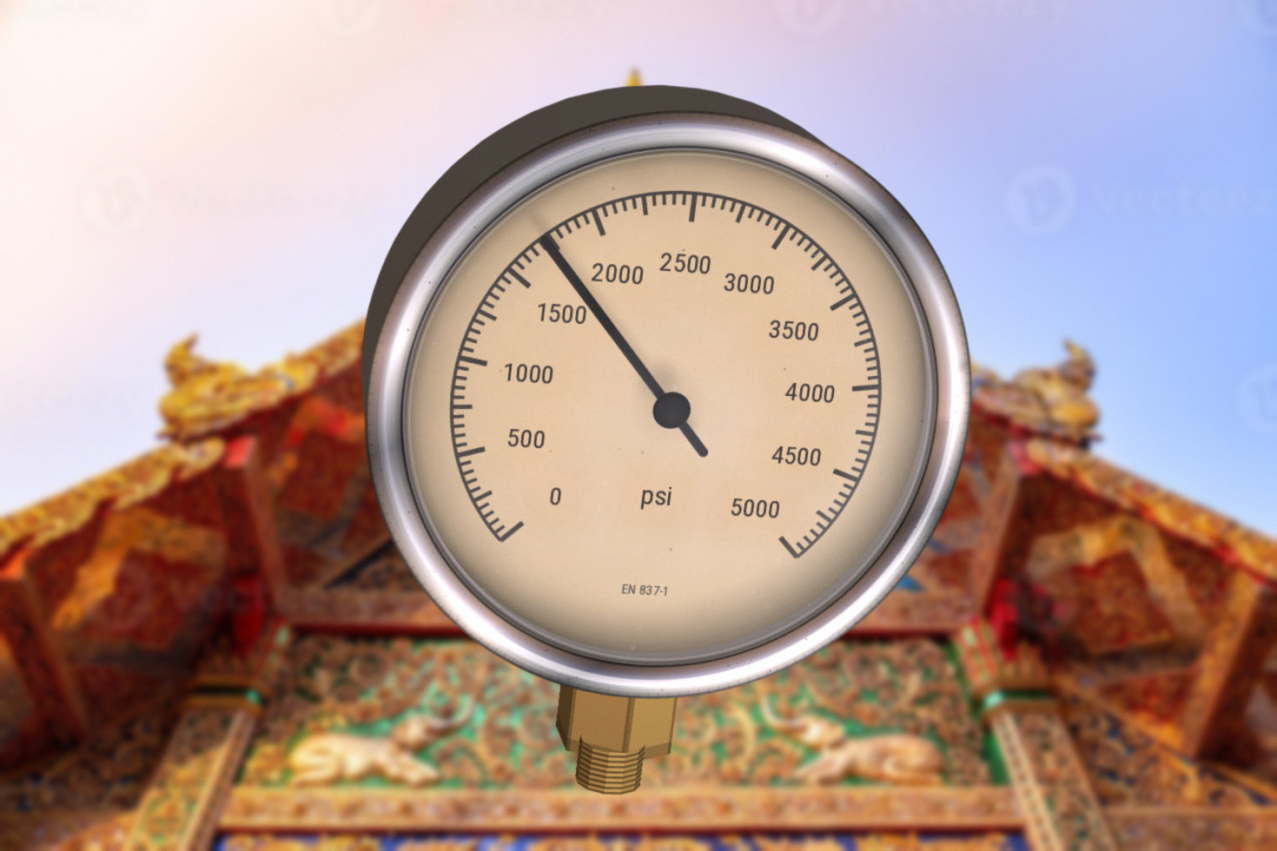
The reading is 1725
